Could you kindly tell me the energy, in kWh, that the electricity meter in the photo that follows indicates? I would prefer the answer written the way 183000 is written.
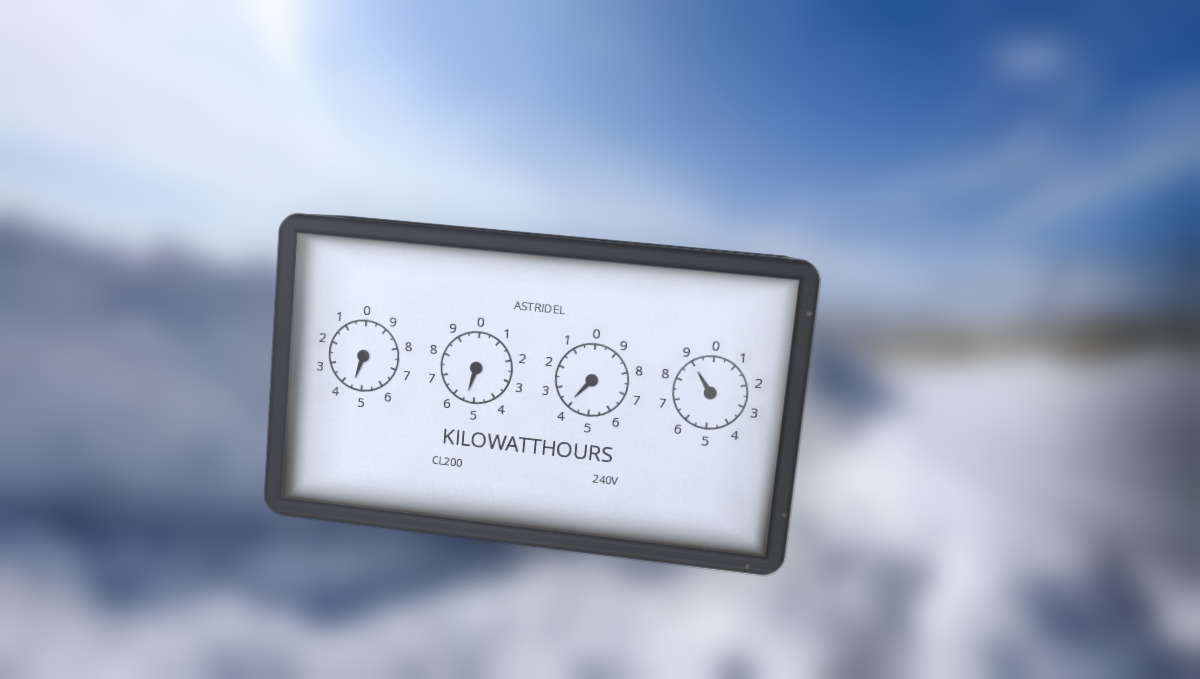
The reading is 4539
